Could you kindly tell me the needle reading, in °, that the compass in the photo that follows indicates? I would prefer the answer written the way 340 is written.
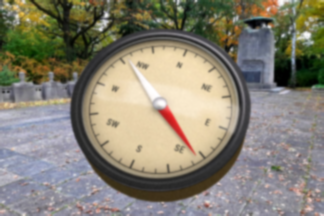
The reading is 125
